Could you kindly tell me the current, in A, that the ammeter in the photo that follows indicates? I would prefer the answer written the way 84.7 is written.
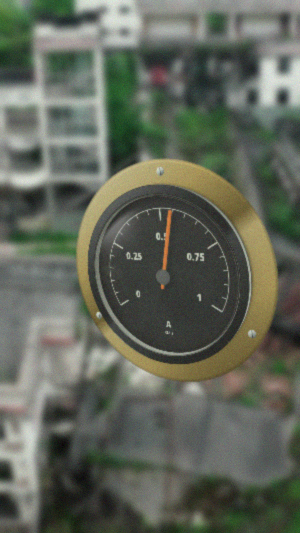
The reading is 0.55
